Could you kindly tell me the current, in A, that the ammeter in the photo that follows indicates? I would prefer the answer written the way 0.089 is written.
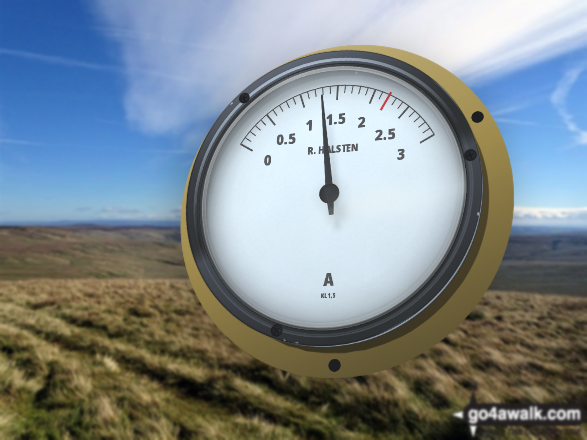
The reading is 1.3
